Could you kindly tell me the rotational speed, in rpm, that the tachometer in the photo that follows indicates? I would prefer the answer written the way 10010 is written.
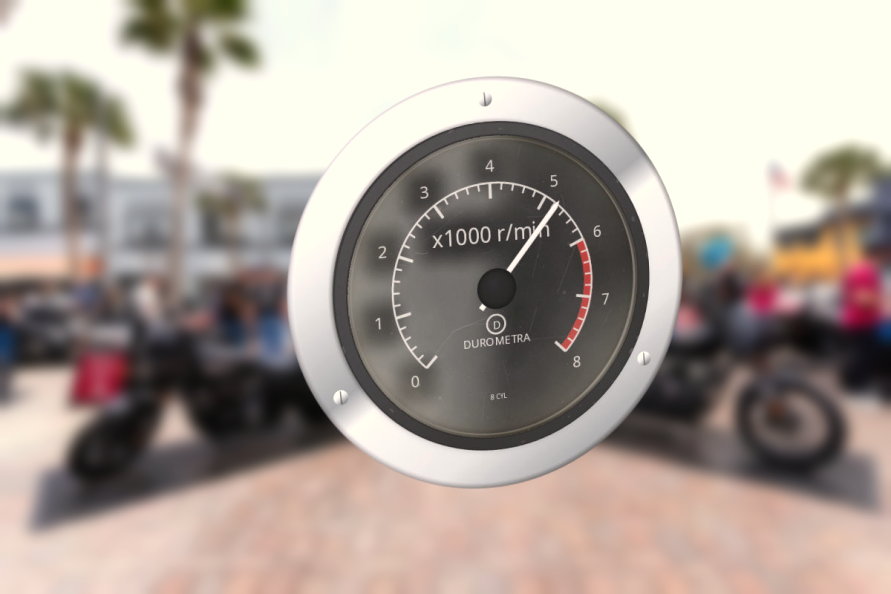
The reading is 5200
